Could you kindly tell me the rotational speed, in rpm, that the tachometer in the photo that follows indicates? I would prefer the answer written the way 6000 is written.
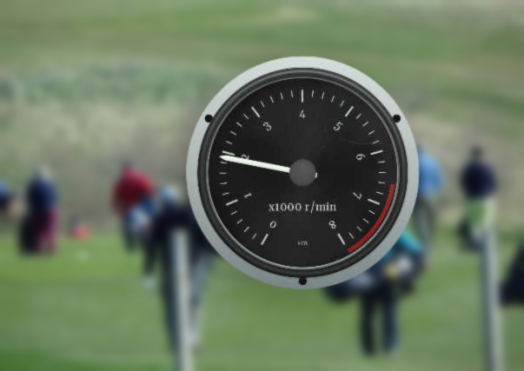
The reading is 1900
